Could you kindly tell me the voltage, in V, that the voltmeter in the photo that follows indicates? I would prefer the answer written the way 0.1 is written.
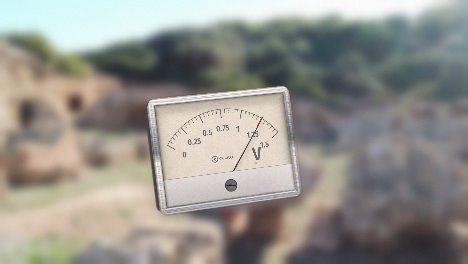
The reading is 1.25
